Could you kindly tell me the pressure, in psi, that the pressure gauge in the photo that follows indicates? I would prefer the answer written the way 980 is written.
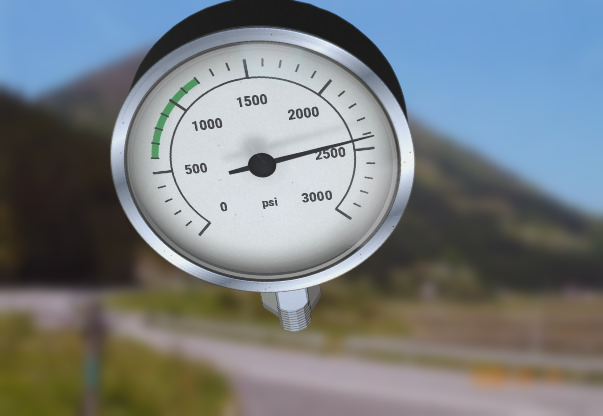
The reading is 2400
